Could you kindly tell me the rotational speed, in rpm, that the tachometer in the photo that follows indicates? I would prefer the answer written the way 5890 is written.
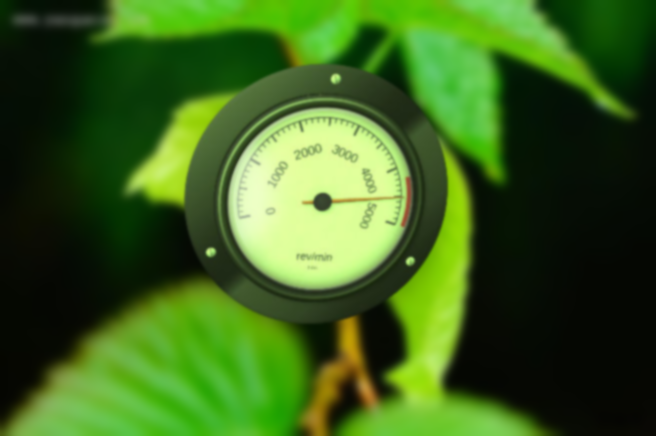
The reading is 4500
